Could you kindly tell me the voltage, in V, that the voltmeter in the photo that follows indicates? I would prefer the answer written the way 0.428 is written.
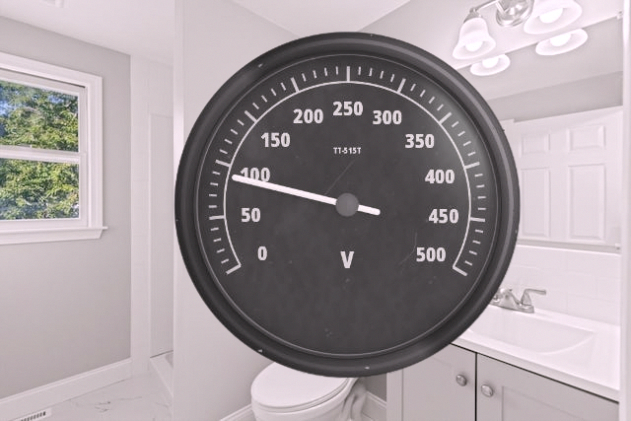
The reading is 90
